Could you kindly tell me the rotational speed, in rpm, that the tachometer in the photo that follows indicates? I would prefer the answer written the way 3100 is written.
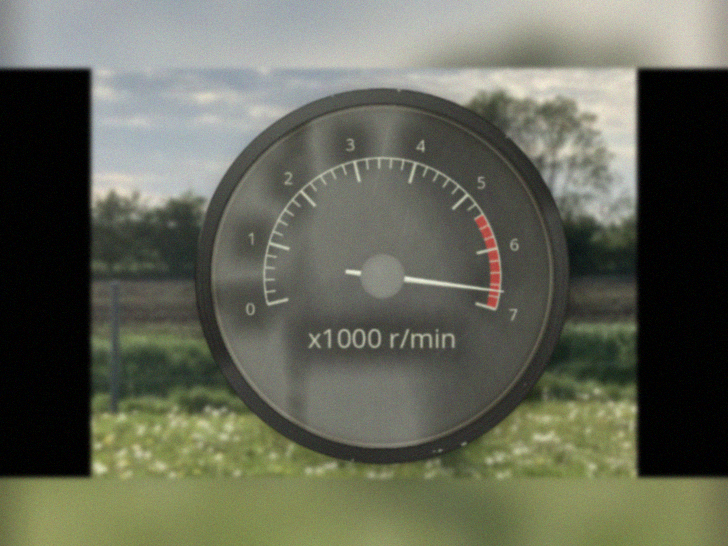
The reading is 6700
